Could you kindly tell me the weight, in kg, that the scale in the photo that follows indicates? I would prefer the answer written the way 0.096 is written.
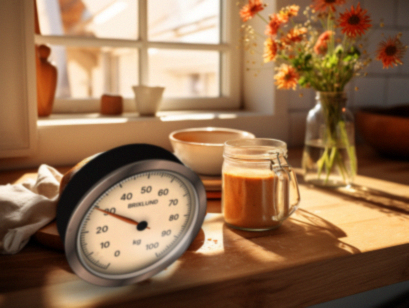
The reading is 30
